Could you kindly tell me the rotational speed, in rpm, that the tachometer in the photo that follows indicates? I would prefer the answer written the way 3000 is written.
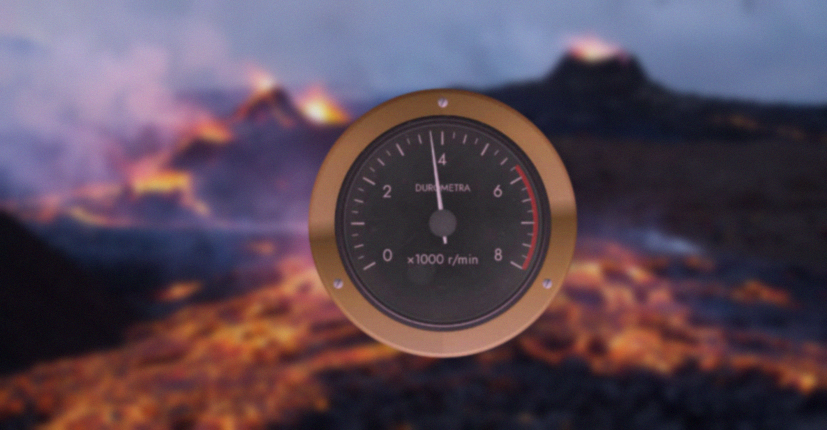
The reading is 3750
